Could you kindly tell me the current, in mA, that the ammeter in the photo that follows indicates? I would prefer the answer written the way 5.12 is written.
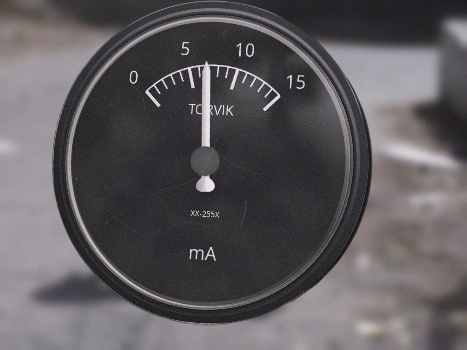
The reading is 7
